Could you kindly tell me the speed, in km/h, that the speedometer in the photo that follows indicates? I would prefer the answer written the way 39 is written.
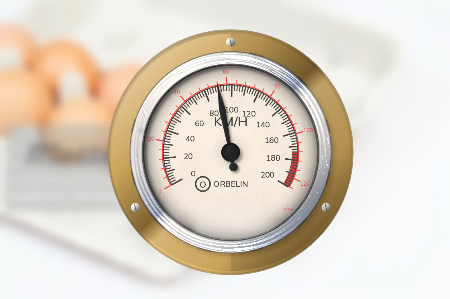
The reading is 90
